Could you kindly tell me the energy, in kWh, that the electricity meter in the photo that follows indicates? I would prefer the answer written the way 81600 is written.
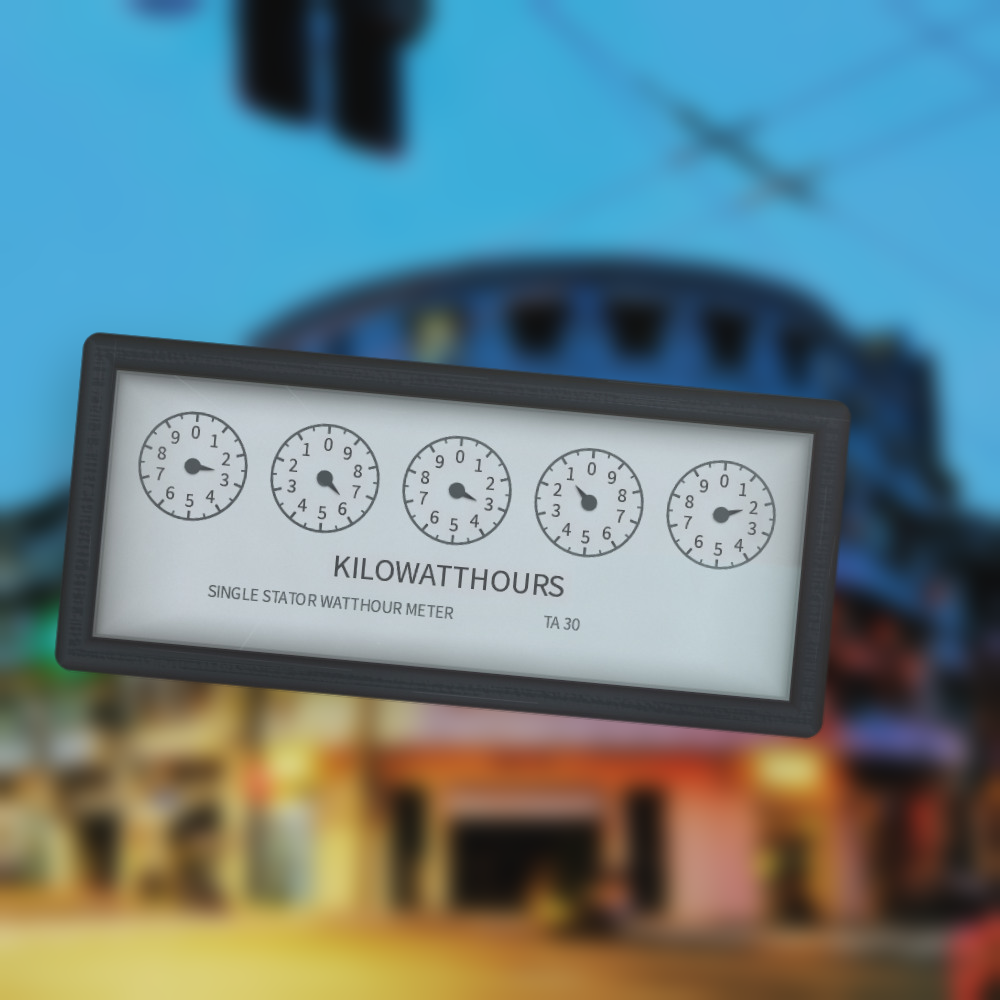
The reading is 26312
